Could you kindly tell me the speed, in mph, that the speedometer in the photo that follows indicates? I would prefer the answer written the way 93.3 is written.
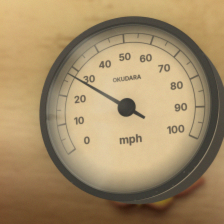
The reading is 27.5
